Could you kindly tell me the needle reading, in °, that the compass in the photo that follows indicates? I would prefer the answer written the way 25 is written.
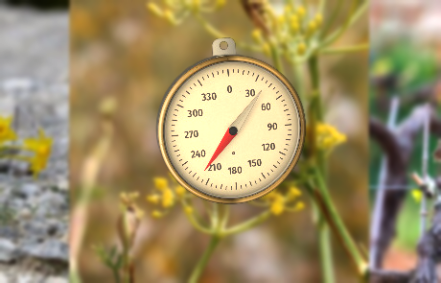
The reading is 220
